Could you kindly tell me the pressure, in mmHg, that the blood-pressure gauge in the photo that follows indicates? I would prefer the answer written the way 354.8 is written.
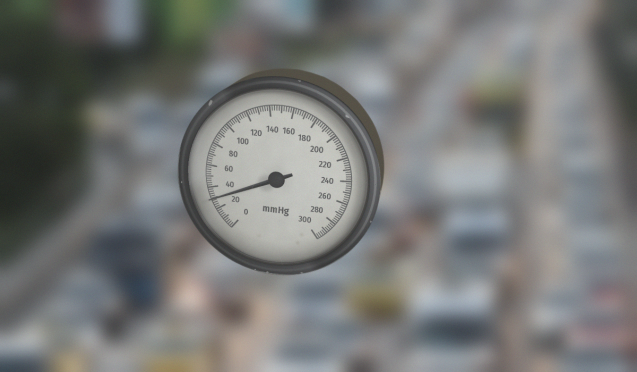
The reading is 30
